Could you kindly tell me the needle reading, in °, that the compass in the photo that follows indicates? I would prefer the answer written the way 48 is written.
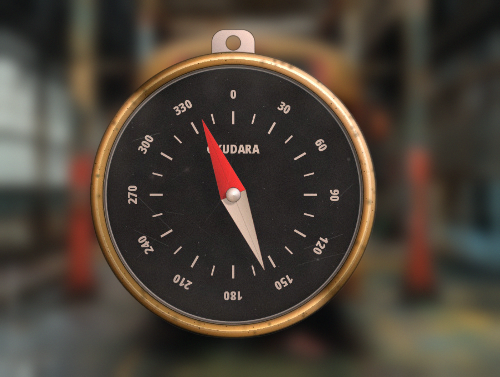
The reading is 337.5
